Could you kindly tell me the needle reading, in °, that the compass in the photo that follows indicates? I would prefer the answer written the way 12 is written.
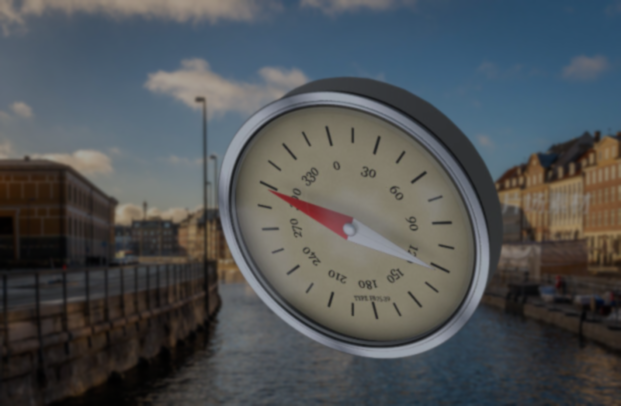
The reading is 300
